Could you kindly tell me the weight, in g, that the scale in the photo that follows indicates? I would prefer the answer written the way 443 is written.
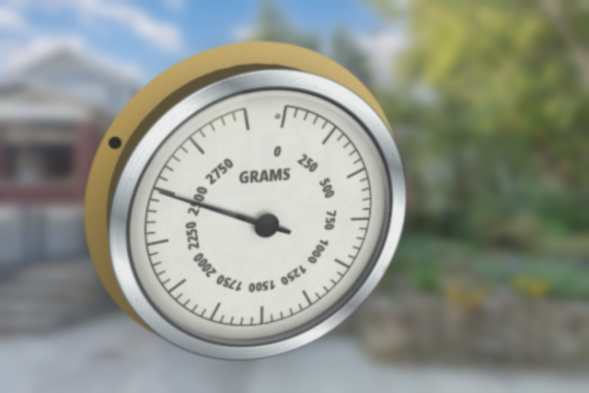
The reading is 2500
